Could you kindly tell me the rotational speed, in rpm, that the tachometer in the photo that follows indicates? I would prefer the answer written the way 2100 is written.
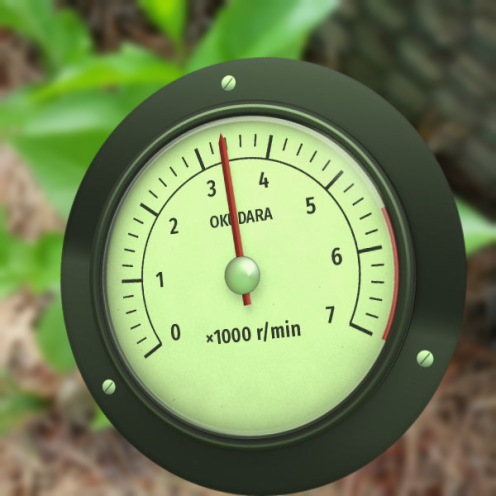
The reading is 3400
